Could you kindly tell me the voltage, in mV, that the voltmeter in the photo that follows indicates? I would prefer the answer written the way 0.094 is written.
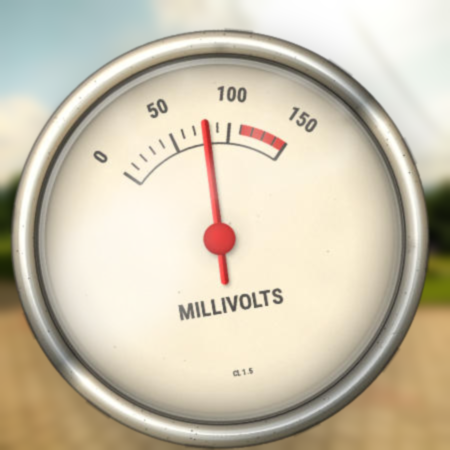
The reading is 80
